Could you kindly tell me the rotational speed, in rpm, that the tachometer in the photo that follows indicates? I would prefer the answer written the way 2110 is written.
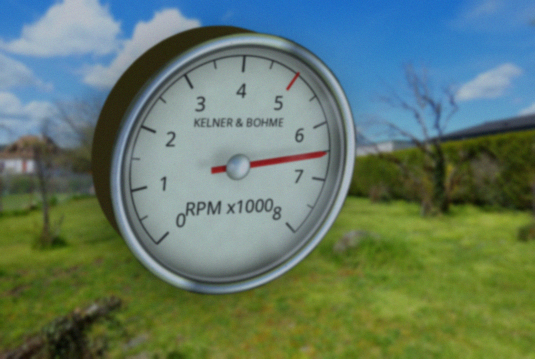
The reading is 6500
